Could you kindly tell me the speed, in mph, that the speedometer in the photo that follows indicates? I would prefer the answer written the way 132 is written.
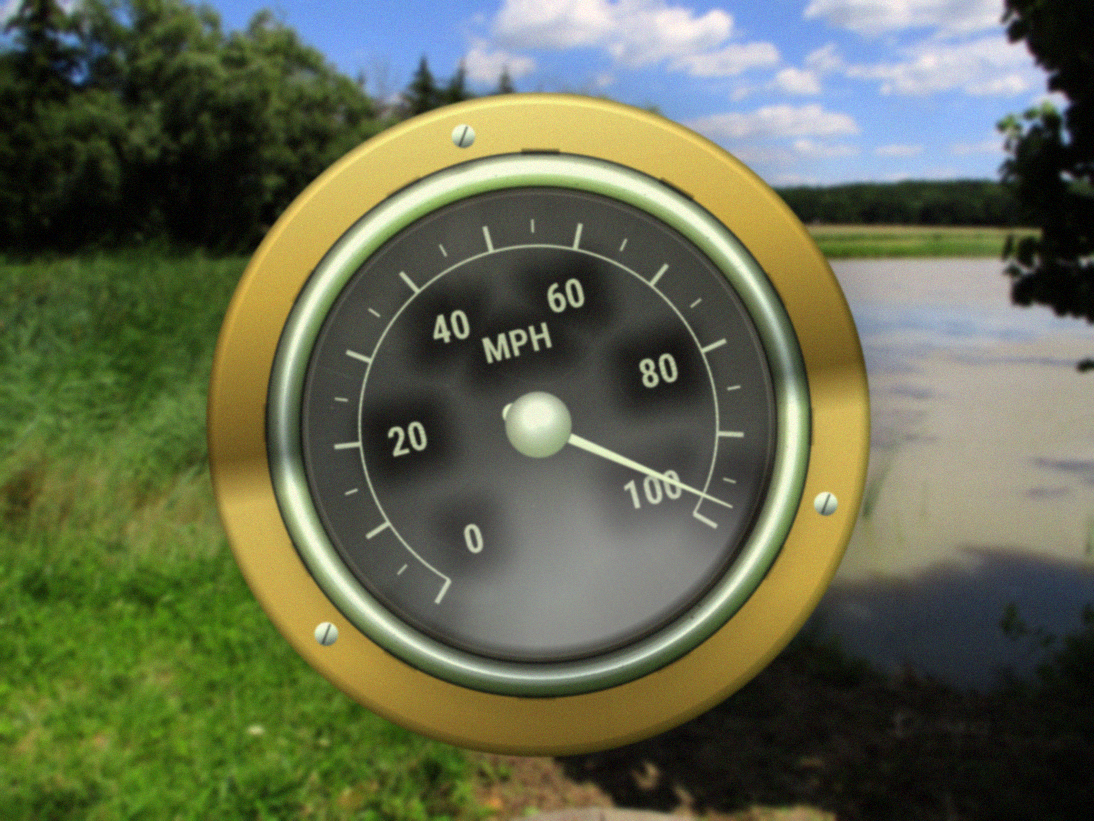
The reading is 97.5
